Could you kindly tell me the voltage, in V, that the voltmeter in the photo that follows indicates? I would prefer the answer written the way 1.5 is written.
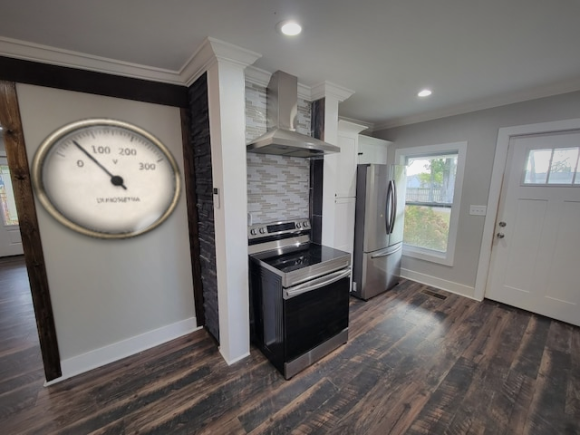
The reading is 50
